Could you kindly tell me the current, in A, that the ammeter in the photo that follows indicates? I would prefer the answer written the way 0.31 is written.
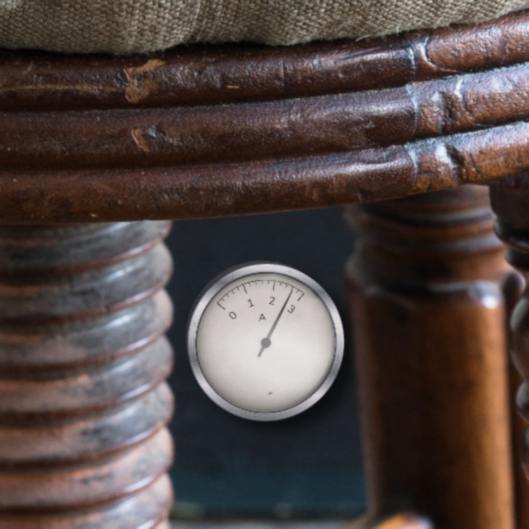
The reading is 2.6
